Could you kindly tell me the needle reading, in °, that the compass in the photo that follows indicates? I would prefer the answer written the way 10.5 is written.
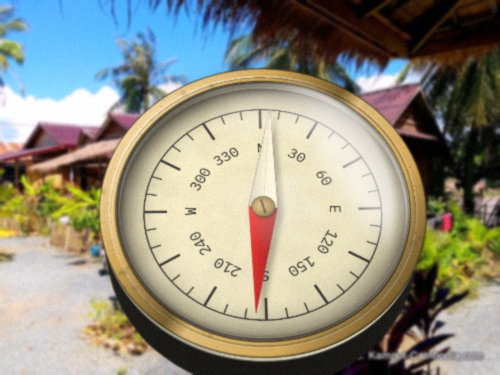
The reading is 185
